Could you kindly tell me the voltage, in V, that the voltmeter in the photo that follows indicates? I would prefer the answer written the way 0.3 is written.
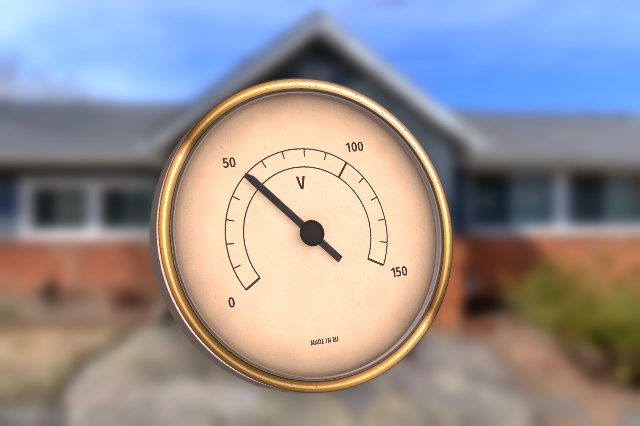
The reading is 50
